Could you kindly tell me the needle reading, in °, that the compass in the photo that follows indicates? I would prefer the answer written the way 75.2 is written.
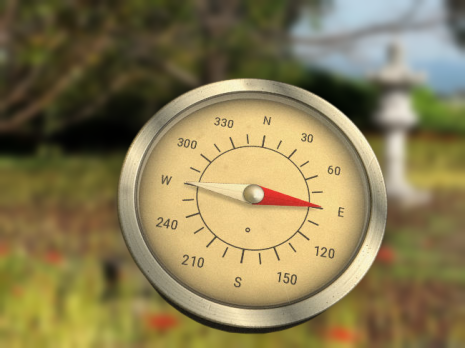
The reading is 90
